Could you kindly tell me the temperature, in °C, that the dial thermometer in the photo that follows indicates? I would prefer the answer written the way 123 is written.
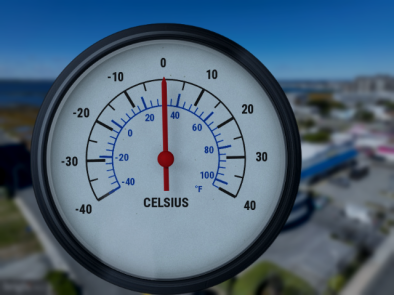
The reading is 0
